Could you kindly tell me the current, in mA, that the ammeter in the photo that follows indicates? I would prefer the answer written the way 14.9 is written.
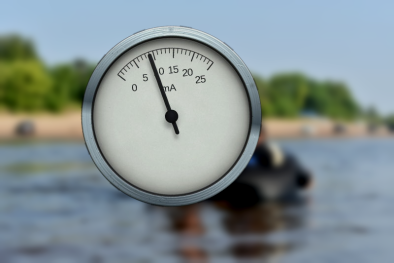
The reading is 9
